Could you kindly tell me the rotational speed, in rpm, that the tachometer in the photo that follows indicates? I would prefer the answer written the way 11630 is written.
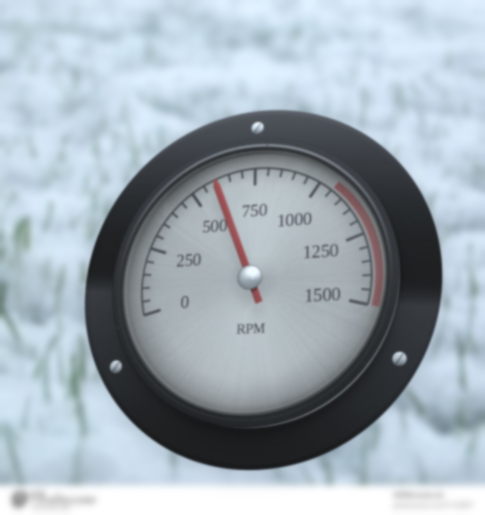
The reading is 600
